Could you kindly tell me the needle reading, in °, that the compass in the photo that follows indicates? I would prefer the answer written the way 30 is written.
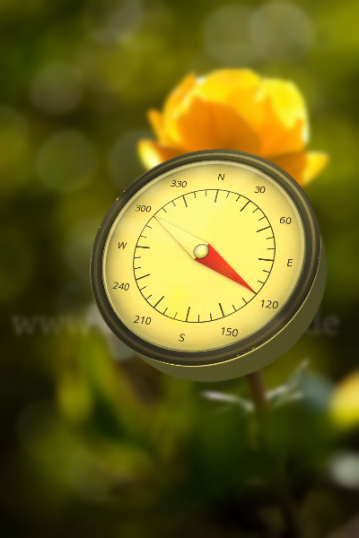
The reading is 120
